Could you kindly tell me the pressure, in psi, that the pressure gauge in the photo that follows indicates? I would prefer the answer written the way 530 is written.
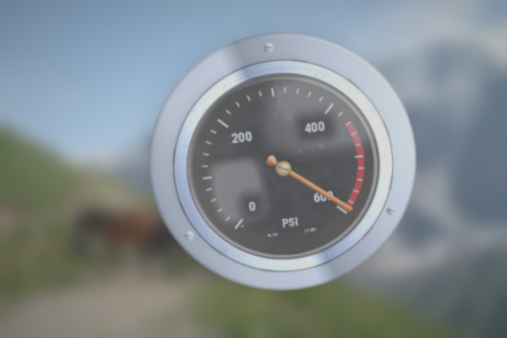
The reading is 590
